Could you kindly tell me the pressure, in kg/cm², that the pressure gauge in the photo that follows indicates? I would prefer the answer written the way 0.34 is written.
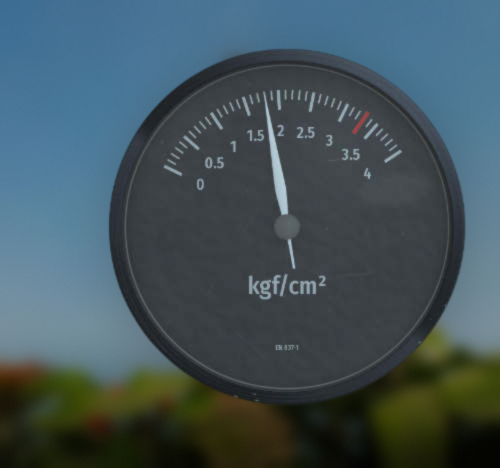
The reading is 1.8
